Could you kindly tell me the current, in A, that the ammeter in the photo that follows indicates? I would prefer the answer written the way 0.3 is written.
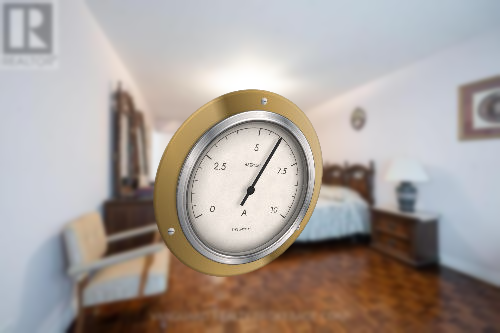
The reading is 6
